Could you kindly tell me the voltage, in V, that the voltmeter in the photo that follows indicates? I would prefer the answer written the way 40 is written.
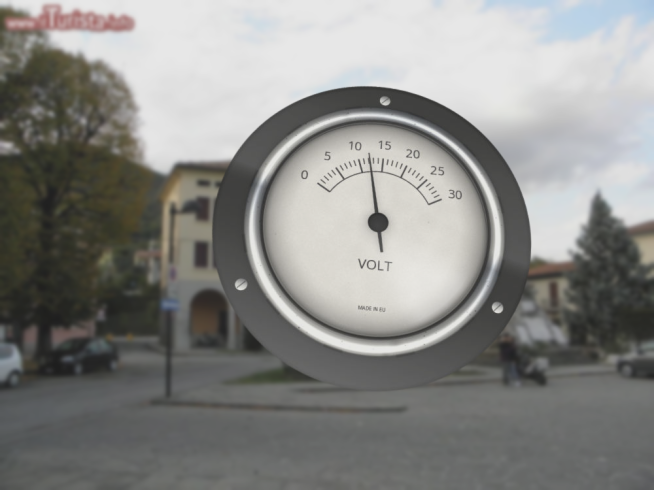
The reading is 12
